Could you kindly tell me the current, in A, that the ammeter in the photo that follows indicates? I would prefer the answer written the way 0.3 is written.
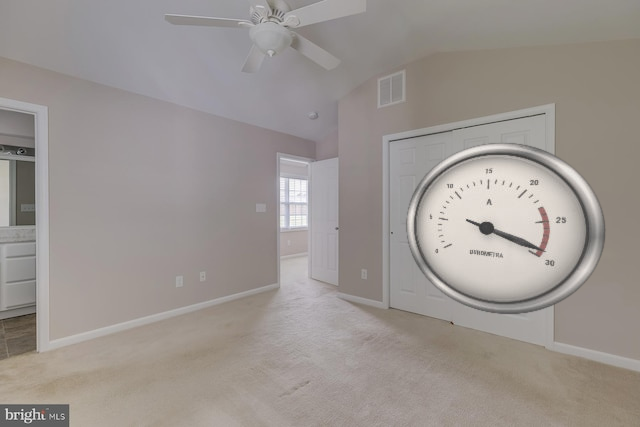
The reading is 29
